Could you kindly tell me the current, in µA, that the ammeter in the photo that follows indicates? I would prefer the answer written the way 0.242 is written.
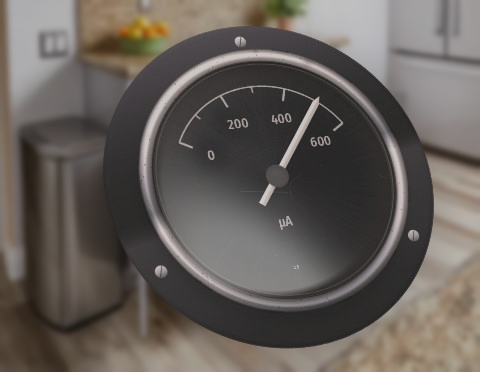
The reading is 500
